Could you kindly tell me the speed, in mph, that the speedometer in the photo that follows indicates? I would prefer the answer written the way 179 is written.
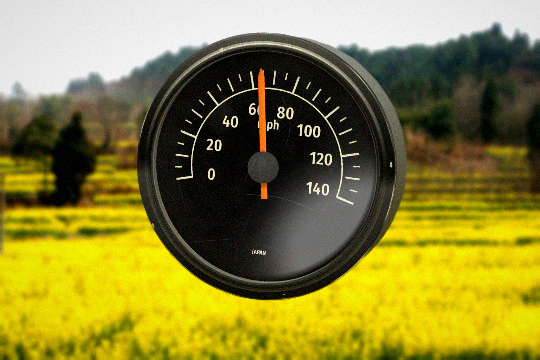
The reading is 65
